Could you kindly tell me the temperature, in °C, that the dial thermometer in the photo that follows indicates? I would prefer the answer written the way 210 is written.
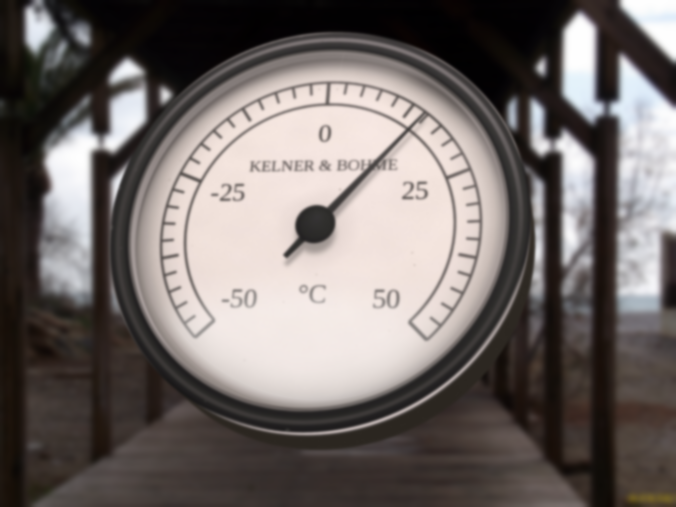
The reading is 15
